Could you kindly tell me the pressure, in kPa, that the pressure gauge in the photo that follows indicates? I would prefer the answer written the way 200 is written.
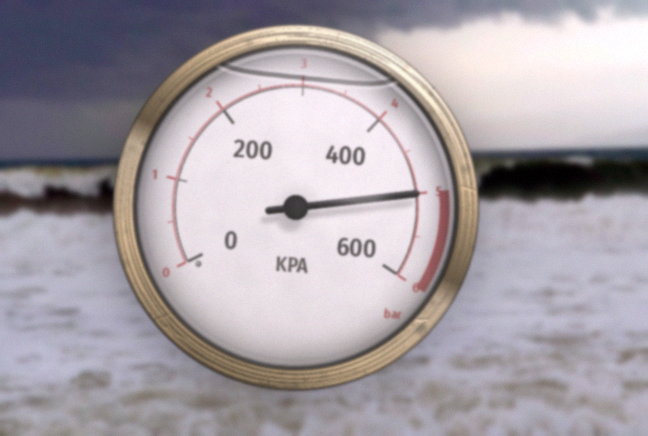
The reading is 500
